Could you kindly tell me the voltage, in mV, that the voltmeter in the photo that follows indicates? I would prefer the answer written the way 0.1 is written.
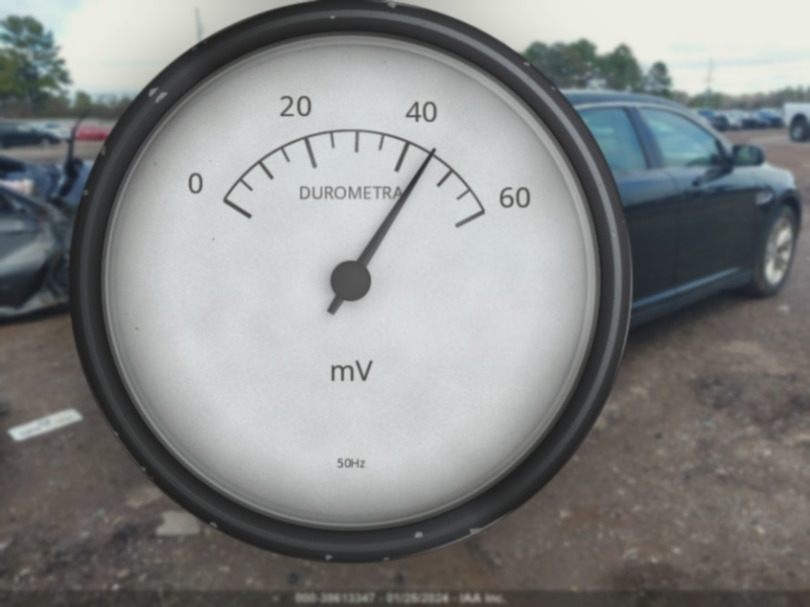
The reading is 45
